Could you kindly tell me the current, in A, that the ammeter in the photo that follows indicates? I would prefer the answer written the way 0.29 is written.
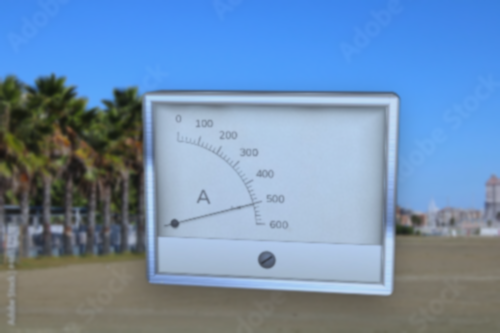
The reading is 500
